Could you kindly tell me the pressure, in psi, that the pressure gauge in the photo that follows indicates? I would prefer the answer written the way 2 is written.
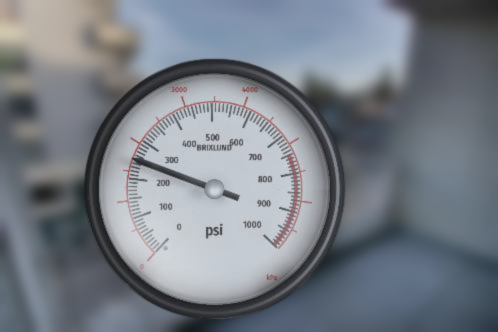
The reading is 250
